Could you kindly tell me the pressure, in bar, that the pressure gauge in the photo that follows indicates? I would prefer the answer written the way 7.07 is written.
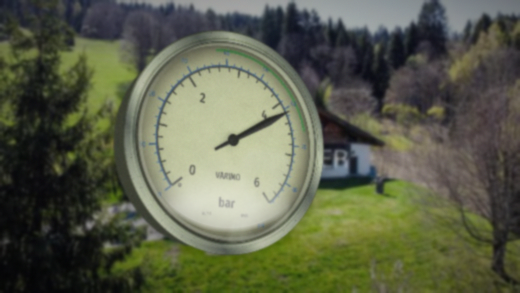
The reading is 4.2
